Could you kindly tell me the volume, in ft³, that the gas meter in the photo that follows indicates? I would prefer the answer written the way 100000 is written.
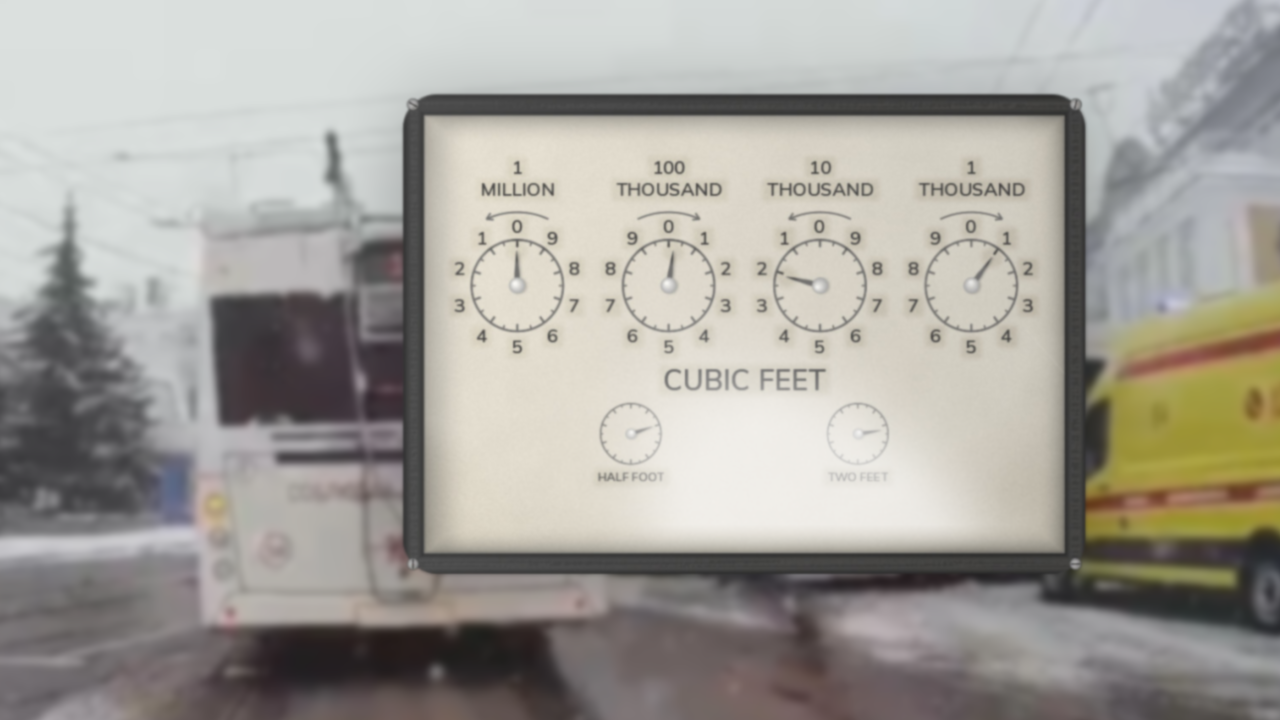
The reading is 2100
